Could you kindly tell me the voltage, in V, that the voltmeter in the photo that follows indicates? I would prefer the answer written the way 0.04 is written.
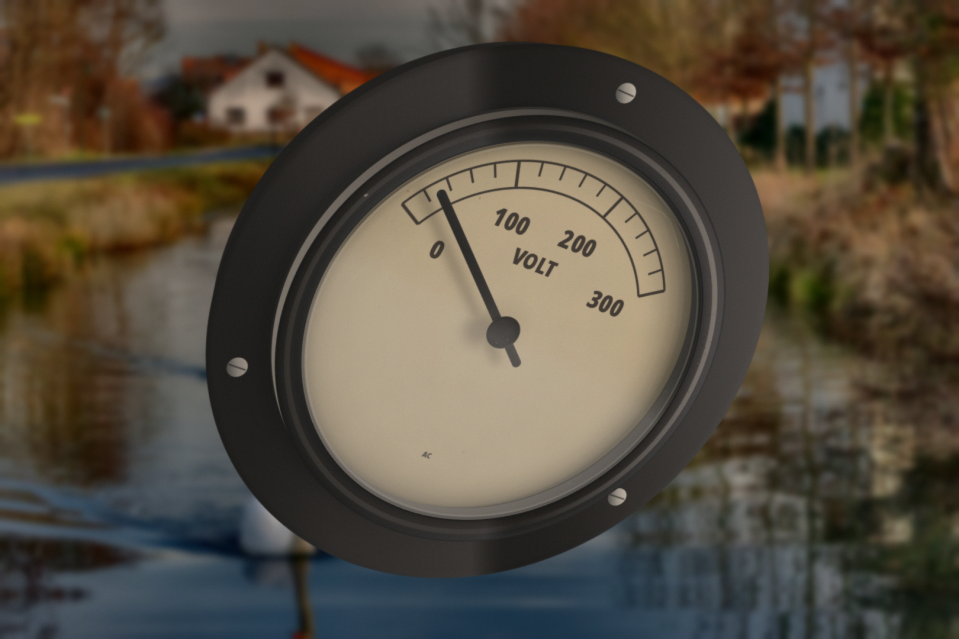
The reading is 30
